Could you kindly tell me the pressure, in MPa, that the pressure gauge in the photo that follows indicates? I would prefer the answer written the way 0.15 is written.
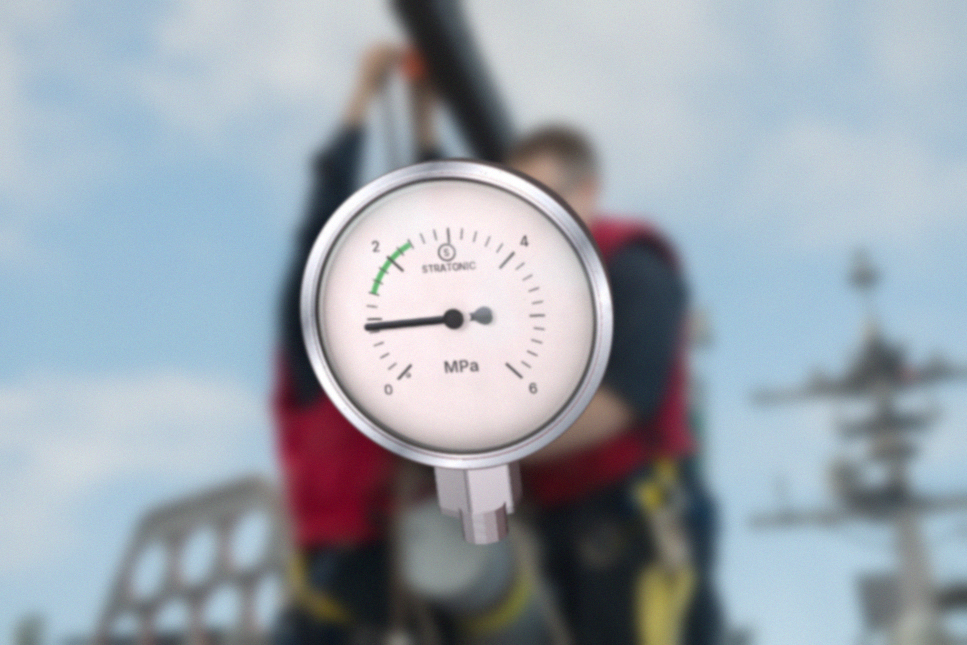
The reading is 0.9
